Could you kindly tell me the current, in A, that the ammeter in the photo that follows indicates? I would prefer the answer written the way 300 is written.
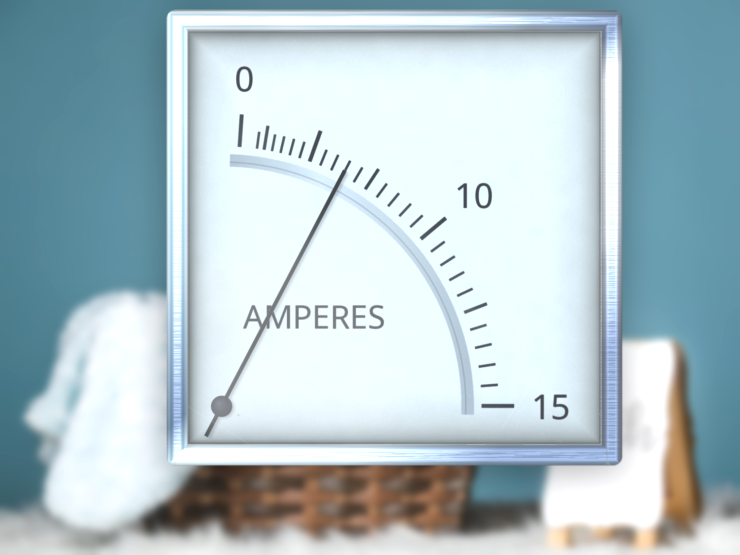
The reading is 6.5
